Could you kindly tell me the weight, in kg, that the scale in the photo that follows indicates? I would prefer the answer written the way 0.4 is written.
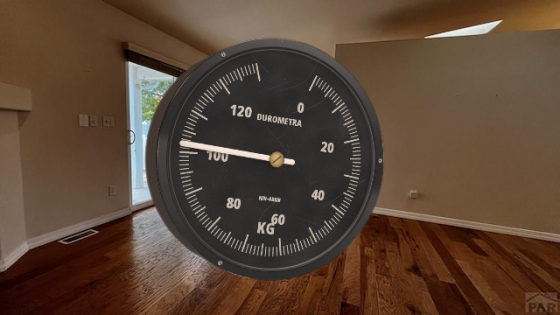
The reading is 102
